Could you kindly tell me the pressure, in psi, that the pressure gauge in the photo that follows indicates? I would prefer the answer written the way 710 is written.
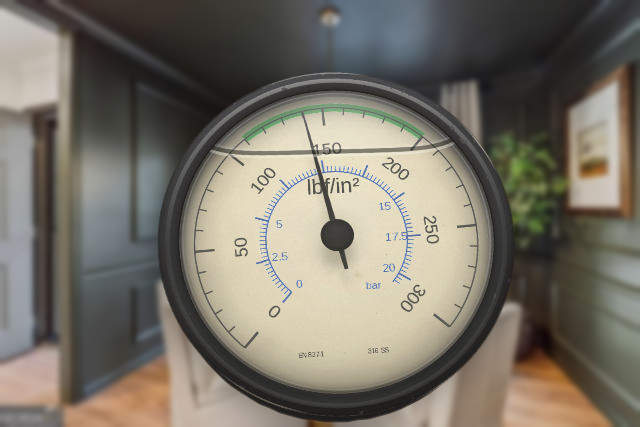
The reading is 140
